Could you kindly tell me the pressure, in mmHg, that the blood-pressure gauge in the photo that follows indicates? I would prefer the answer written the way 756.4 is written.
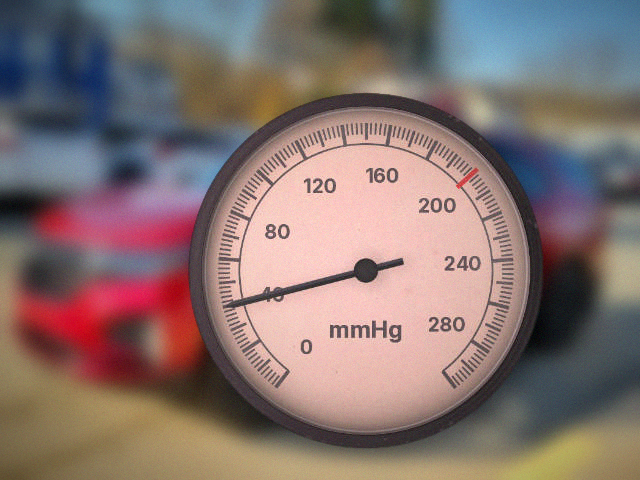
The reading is 40
